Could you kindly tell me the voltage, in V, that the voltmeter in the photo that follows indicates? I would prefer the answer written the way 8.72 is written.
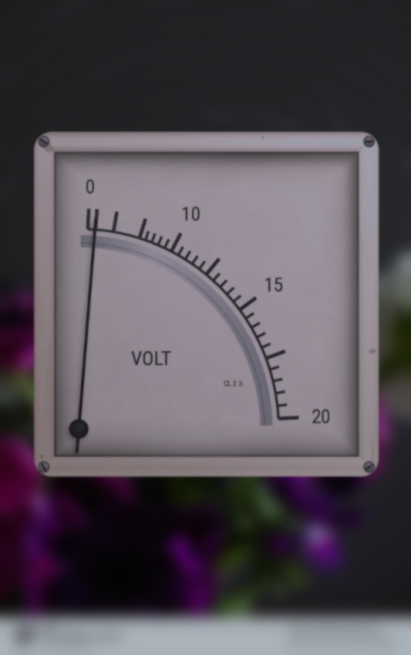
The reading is 2.5
